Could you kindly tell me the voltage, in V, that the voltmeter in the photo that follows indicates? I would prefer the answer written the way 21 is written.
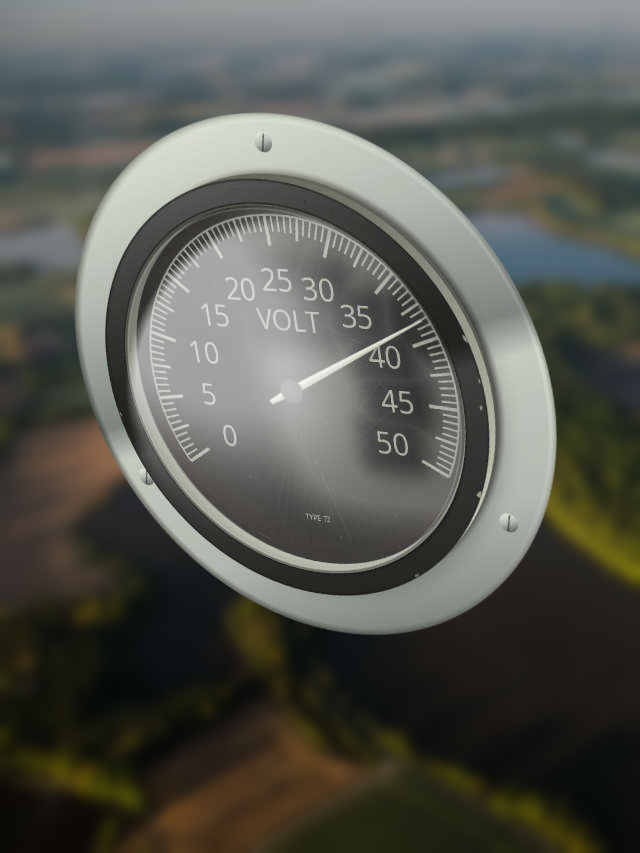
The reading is 38.5
